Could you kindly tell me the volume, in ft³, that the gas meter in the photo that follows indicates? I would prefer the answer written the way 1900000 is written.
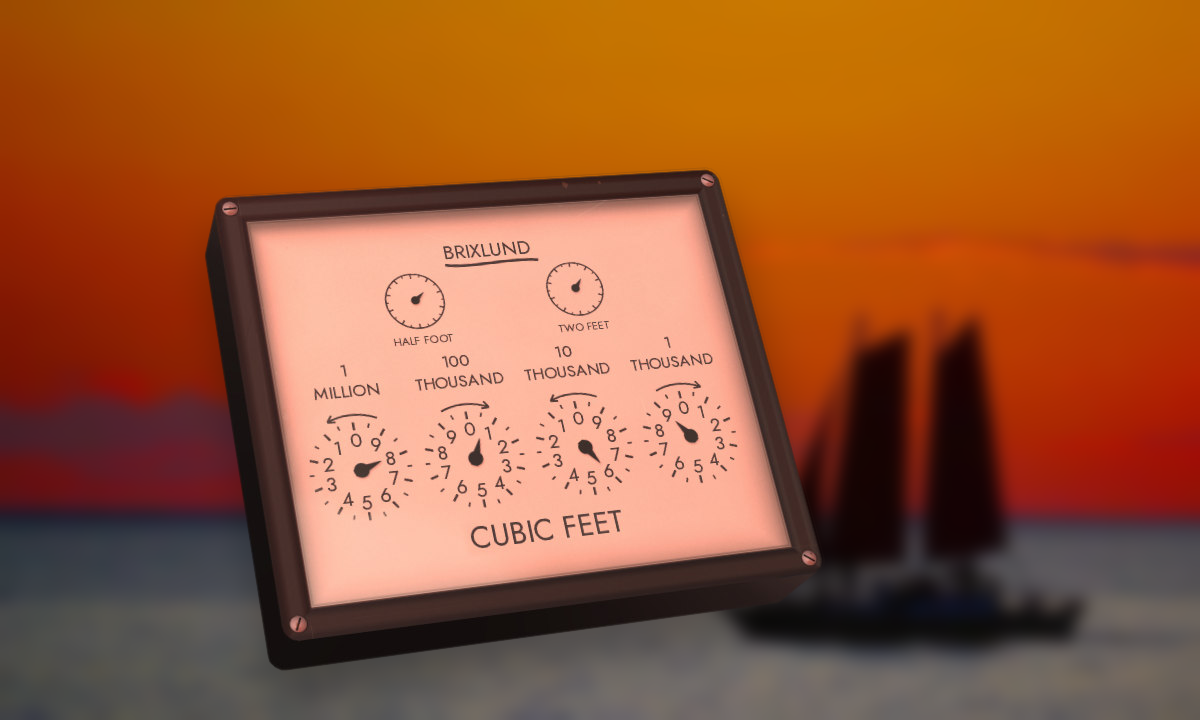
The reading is 805900
